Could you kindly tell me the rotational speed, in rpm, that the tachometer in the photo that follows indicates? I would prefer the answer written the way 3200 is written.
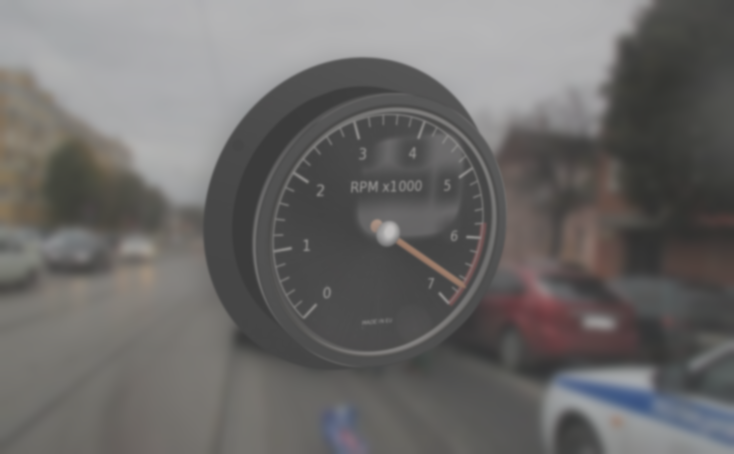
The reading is 6700
